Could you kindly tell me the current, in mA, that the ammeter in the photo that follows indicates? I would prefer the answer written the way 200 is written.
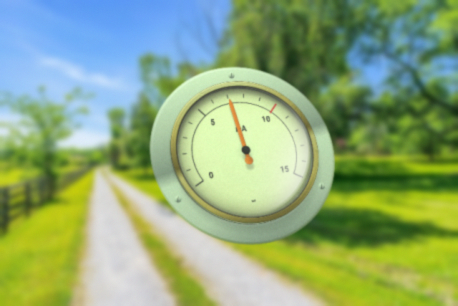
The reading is 7
